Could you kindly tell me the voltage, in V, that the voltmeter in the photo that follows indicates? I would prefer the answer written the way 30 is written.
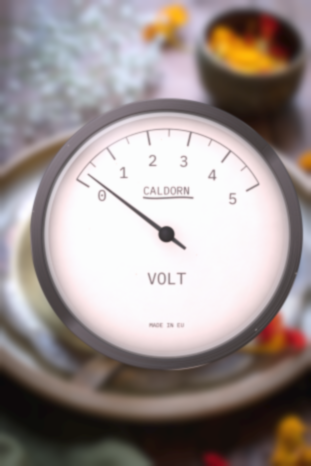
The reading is 0.25
